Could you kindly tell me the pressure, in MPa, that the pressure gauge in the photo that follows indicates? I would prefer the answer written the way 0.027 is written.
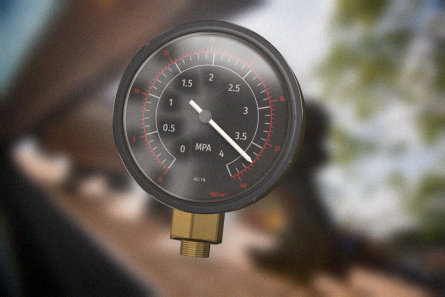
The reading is 3.7
